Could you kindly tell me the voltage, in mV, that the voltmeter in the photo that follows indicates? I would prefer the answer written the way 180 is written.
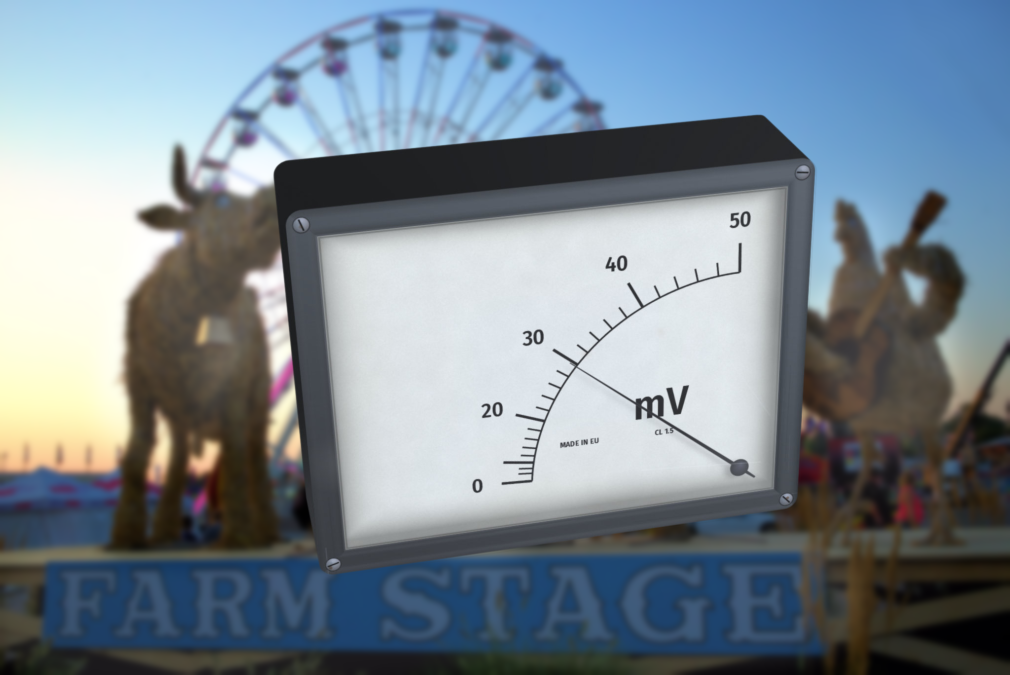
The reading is 30
